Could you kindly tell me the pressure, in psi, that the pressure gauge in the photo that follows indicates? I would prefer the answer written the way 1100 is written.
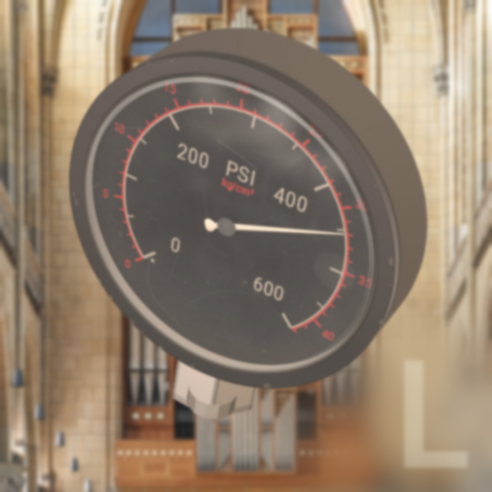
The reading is 450
